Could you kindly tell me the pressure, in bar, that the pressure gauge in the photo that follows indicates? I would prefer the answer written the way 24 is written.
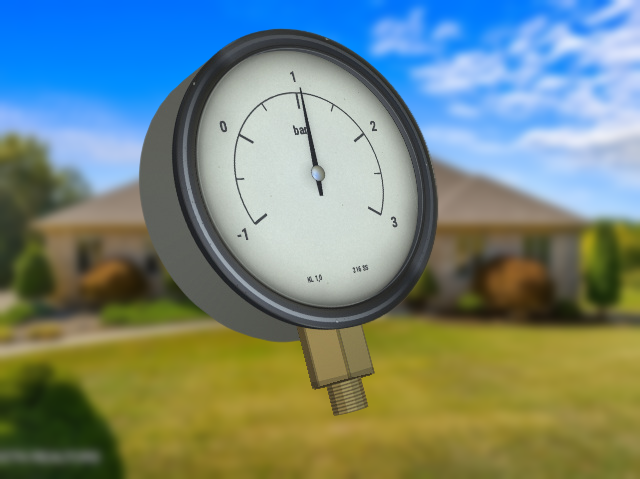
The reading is 1
